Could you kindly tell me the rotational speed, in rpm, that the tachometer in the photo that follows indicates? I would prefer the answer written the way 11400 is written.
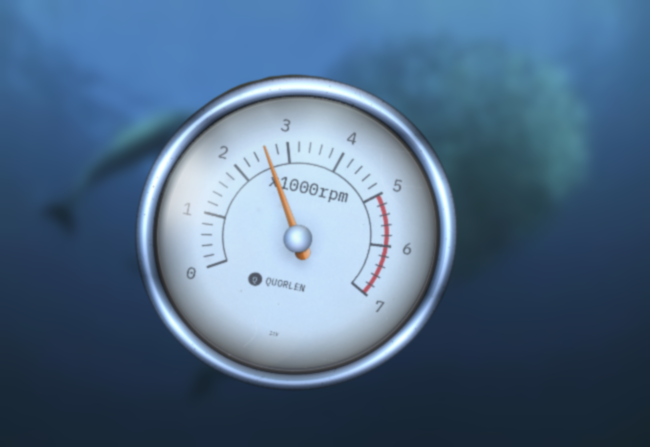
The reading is 2600
